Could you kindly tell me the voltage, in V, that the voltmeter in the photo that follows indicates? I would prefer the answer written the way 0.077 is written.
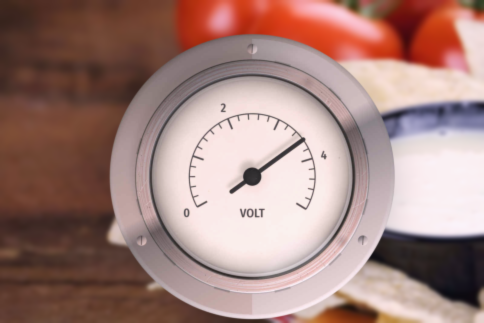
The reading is 3.6
